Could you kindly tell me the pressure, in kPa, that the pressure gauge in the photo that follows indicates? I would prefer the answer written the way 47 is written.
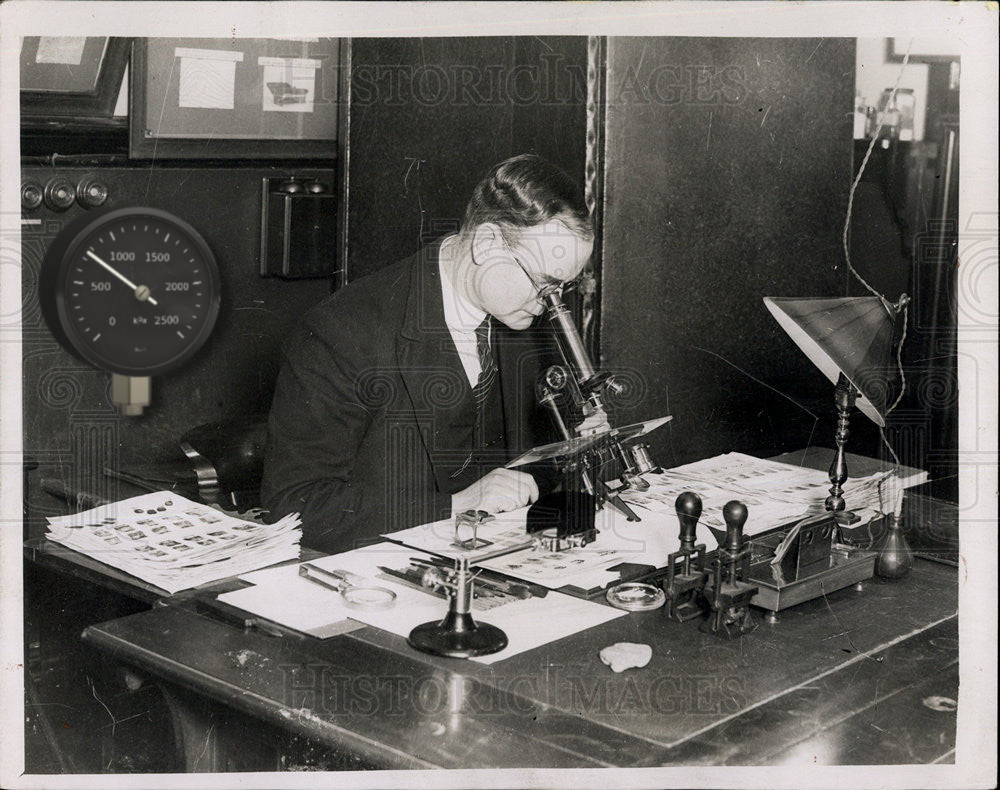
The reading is 750
